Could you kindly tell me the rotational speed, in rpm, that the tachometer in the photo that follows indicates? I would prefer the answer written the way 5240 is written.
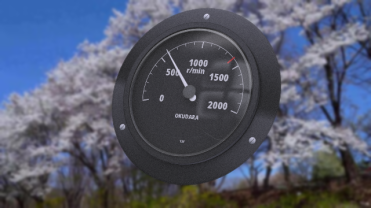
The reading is 600
